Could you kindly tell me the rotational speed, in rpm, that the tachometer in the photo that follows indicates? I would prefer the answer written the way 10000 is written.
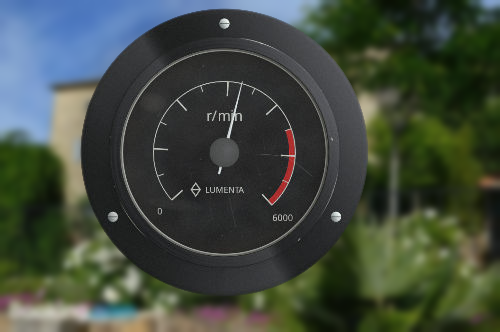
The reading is 3250
